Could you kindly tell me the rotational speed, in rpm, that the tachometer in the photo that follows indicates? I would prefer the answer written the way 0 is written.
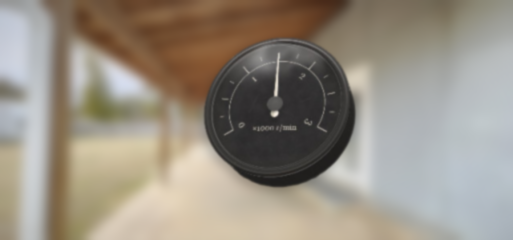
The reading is 1500
